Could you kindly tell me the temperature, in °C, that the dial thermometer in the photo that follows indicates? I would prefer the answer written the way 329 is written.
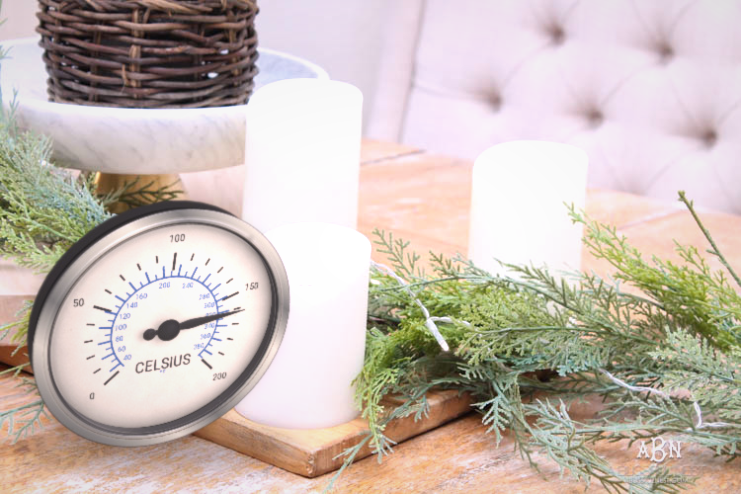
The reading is 160
